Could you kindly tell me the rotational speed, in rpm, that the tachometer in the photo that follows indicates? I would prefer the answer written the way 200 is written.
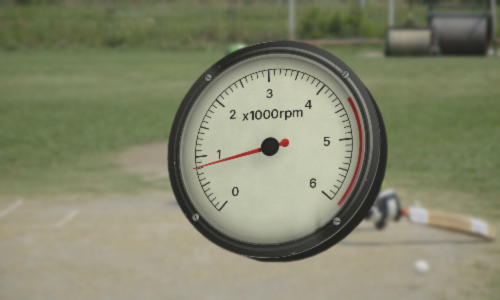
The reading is 800
